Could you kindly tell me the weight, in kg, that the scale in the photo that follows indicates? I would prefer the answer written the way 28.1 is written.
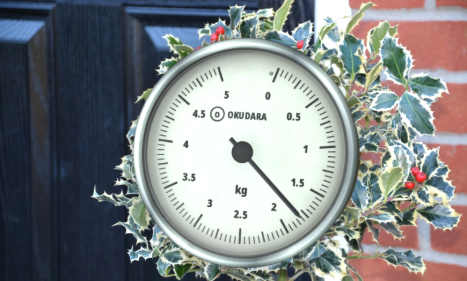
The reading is 1.8
